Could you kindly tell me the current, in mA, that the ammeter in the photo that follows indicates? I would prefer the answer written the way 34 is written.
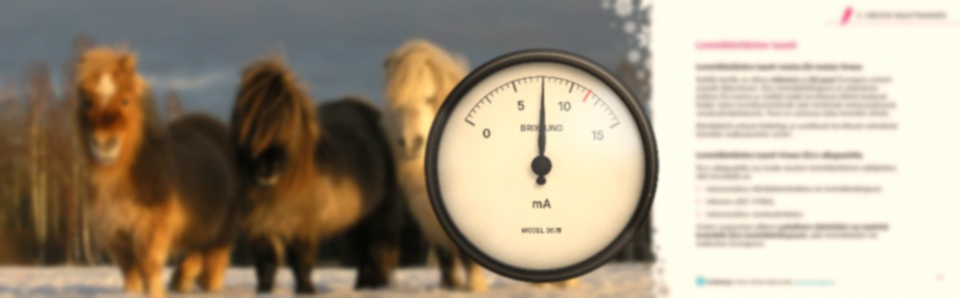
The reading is 7.5
